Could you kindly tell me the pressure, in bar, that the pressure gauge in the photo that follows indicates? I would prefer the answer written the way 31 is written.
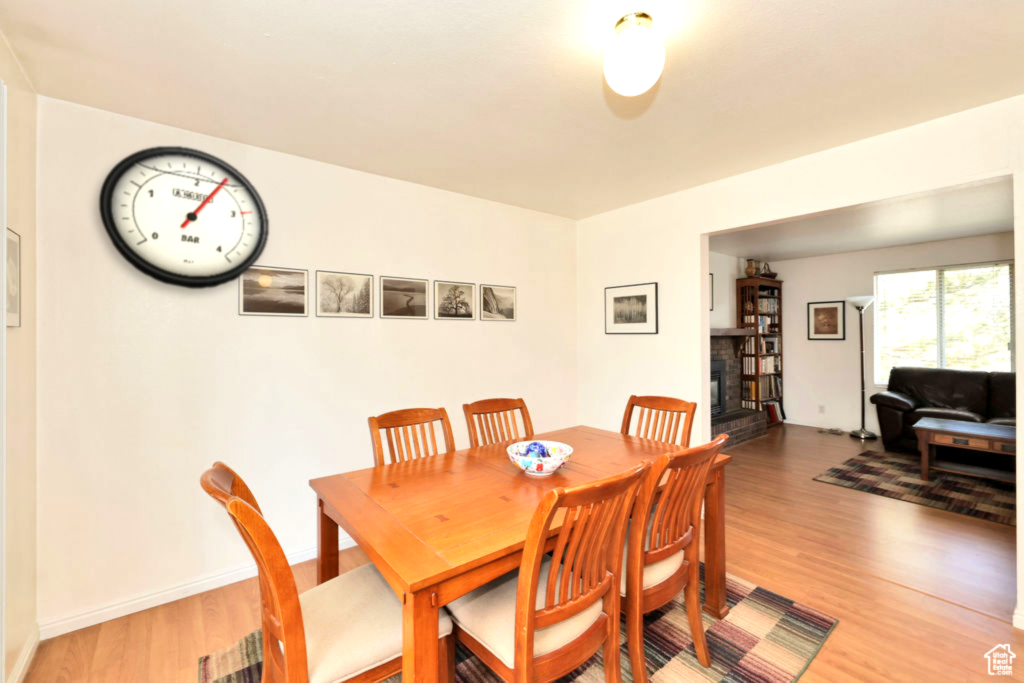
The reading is 2.4
